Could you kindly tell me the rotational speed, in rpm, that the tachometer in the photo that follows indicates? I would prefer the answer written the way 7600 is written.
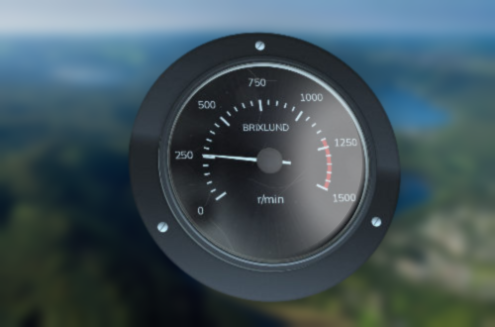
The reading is 250
